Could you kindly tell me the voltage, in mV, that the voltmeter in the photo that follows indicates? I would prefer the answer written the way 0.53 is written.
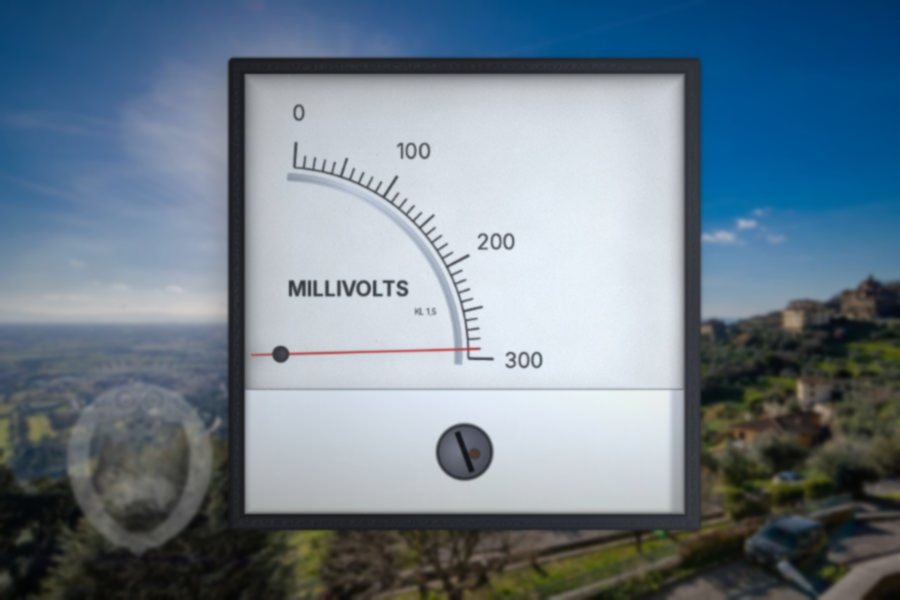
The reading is 290
